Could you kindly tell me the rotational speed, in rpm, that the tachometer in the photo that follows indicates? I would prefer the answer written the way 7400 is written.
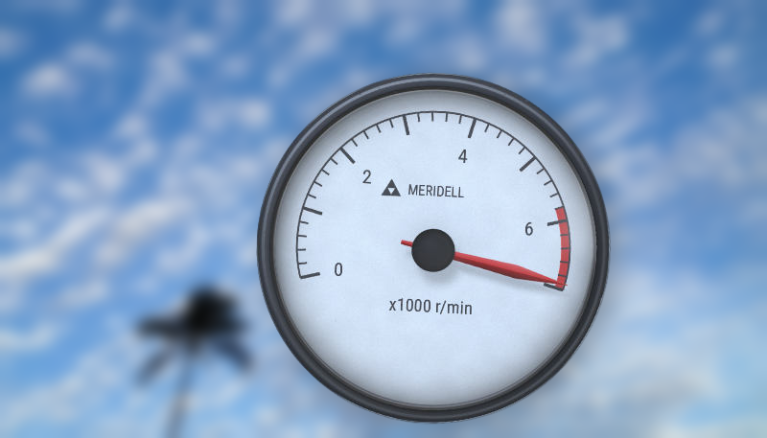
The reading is 6900
